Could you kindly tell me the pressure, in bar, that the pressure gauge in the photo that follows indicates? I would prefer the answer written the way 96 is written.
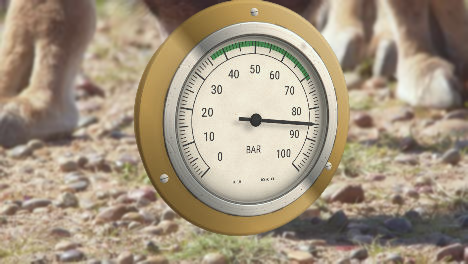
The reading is 85
